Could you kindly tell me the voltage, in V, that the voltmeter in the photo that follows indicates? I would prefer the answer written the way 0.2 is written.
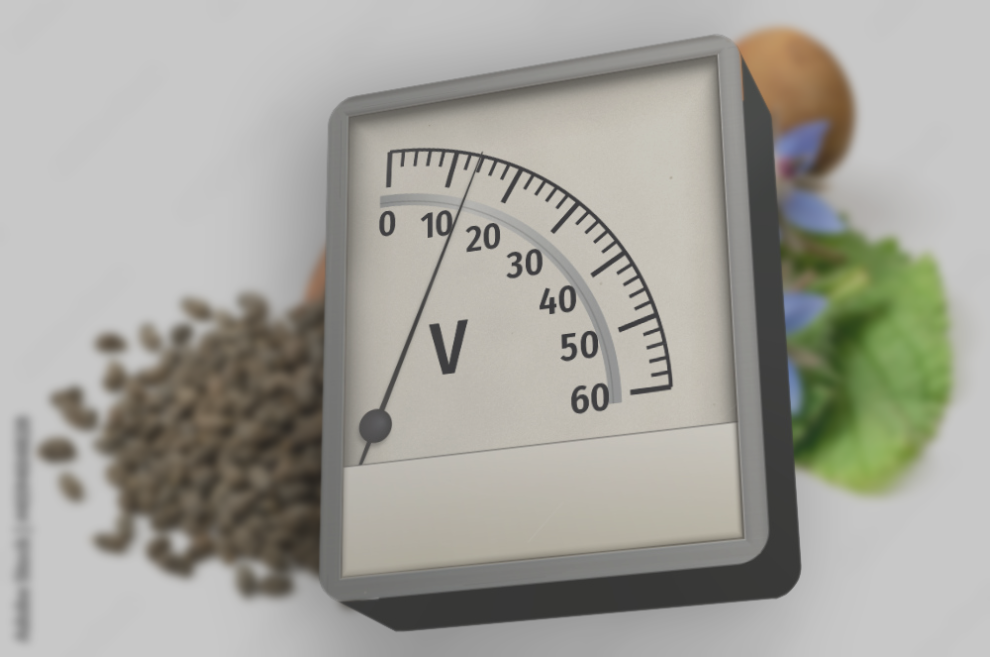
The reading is 14
